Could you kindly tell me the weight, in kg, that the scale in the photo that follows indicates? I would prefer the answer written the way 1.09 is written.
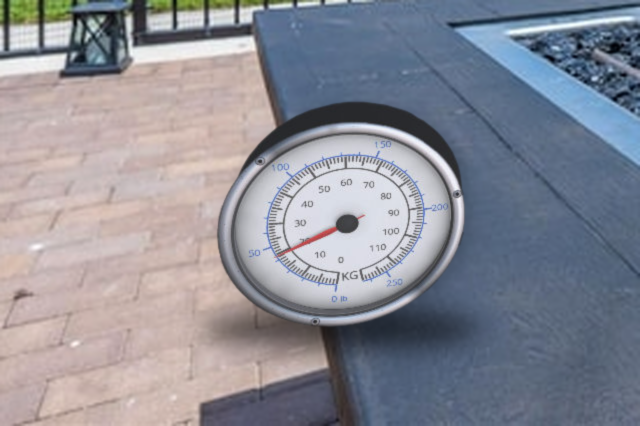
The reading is 20
